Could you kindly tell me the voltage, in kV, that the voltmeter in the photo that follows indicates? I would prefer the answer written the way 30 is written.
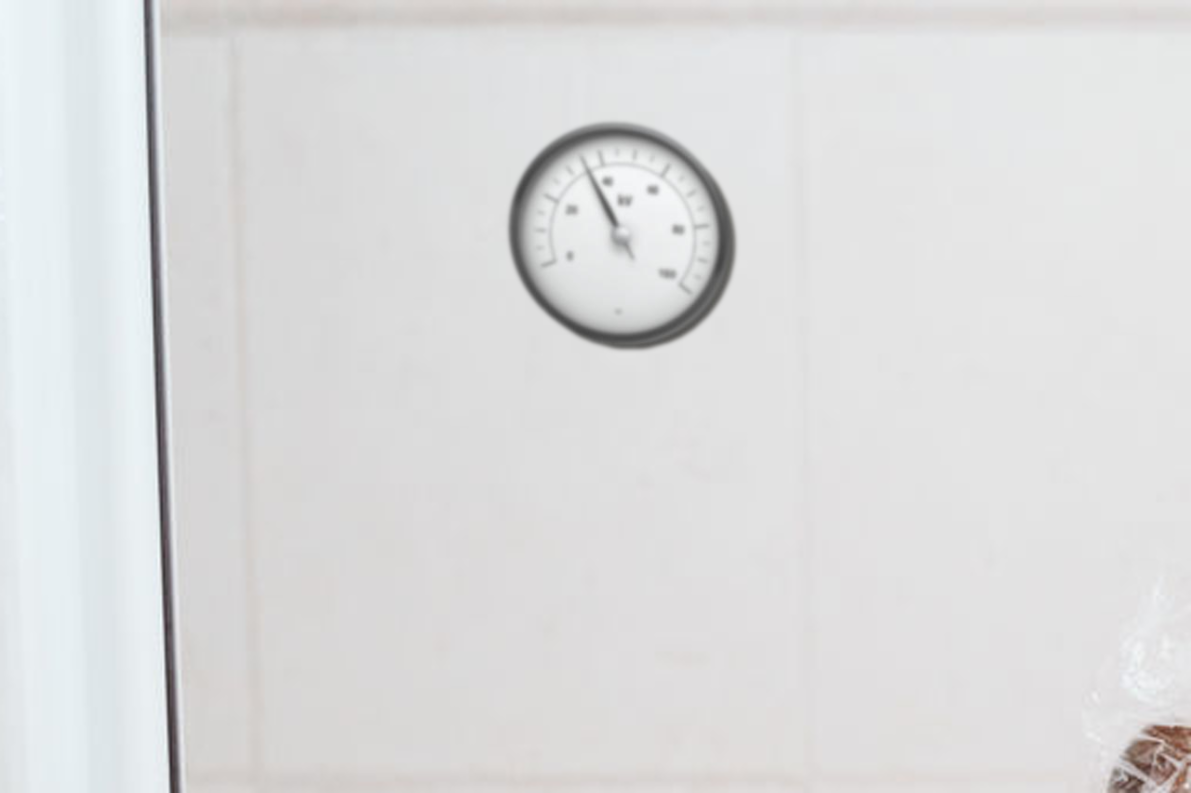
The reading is 35
